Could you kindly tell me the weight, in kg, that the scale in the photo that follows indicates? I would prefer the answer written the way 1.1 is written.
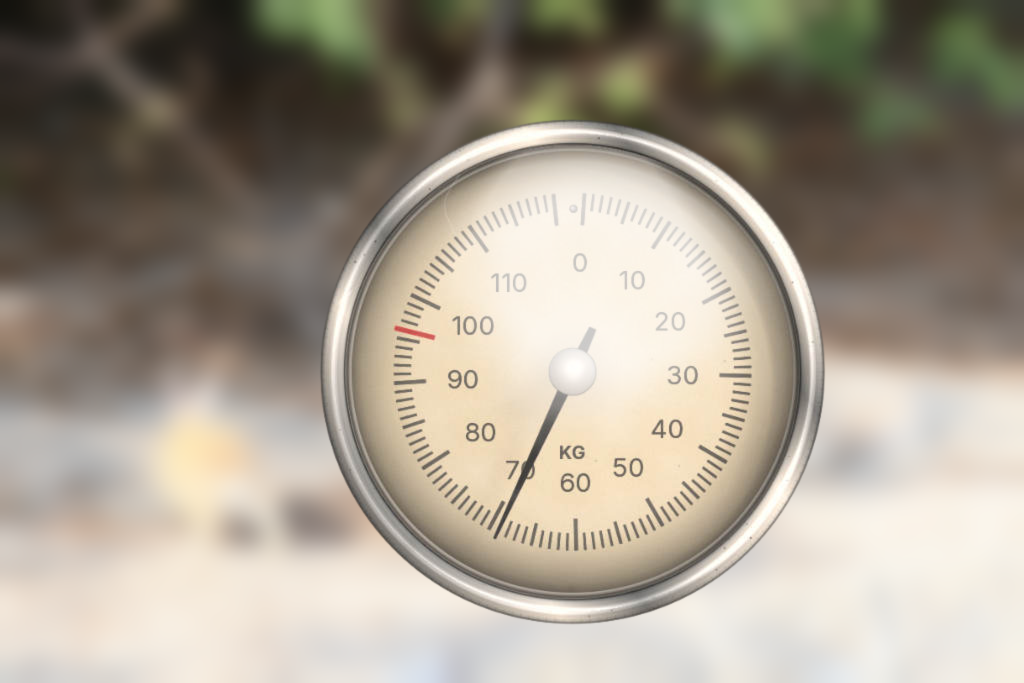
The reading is 69
